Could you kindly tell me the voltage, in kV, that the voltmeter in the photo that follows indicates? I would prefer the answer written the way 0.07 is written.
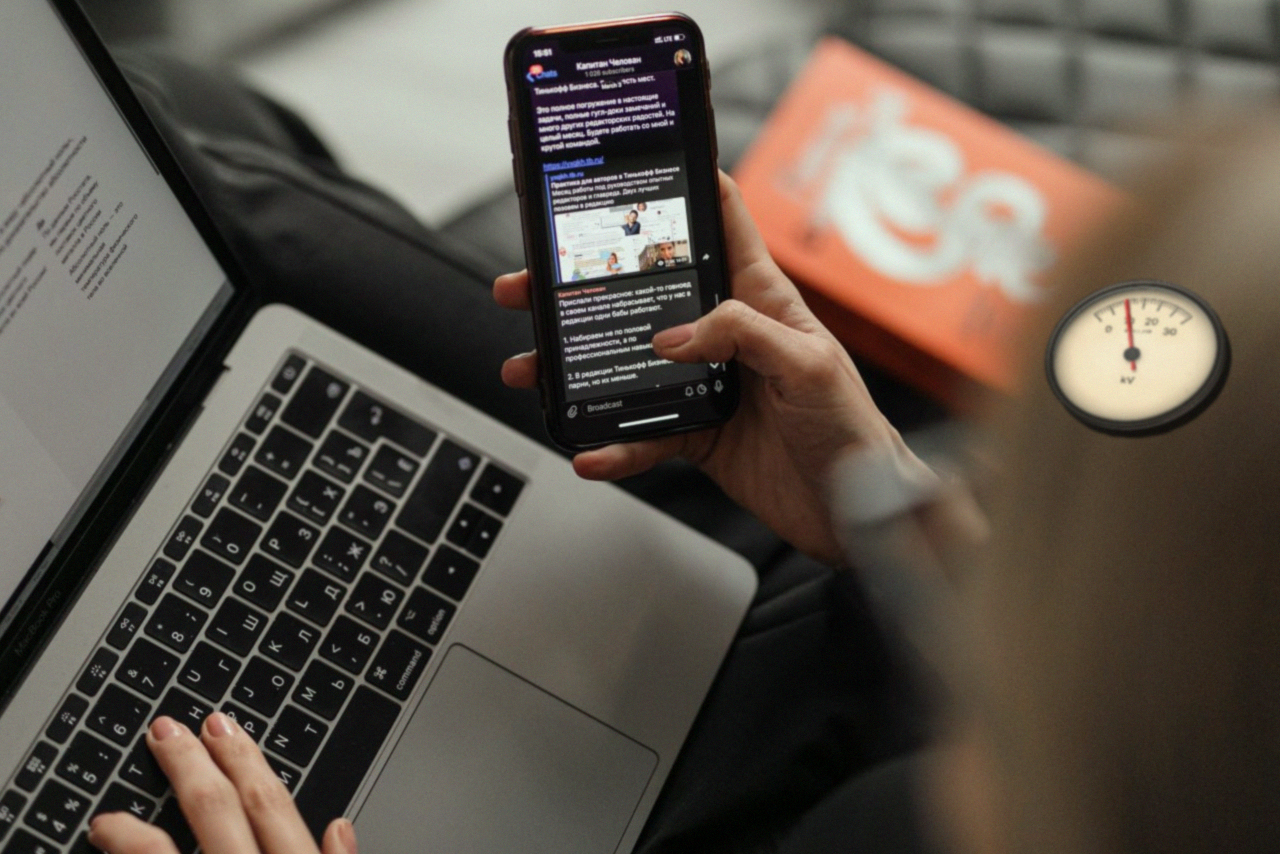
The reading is 10
